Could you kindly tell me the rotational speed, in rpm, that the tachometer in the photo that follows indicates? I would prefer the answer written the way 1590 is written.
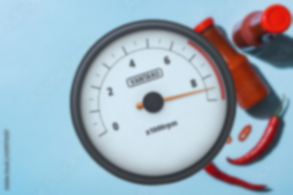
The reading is 8500
